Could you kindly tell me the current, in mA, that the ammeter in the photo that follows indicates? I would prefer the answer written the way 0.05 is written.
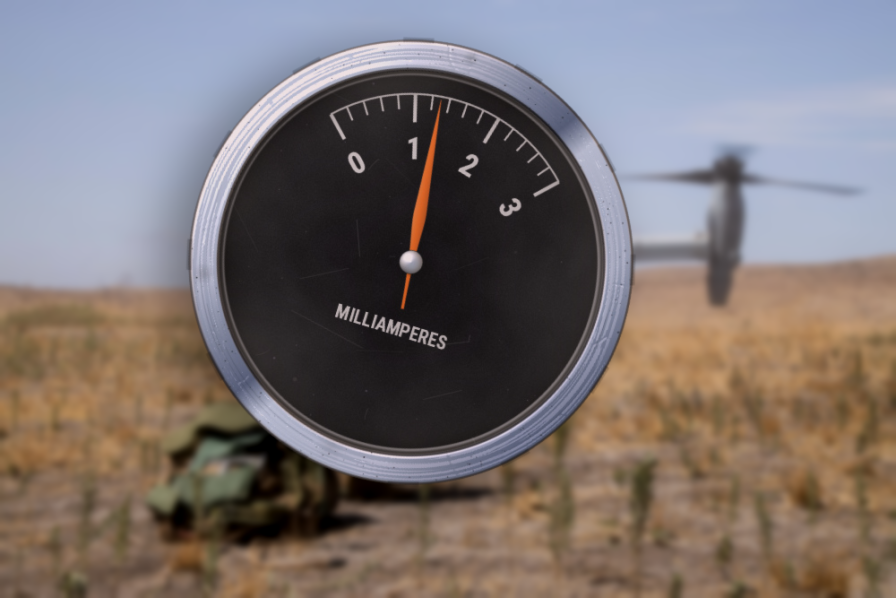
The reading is 1.3
